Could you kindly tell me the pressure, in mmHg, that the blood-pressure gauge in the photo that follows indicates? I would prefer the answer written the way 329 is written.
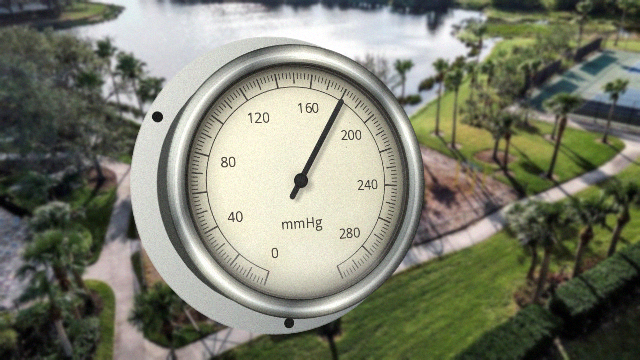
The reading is 180
